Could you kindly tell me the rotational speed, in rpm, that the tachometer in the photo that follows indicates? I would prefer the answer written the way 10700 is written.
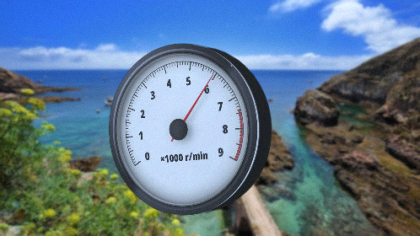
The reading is 6000
